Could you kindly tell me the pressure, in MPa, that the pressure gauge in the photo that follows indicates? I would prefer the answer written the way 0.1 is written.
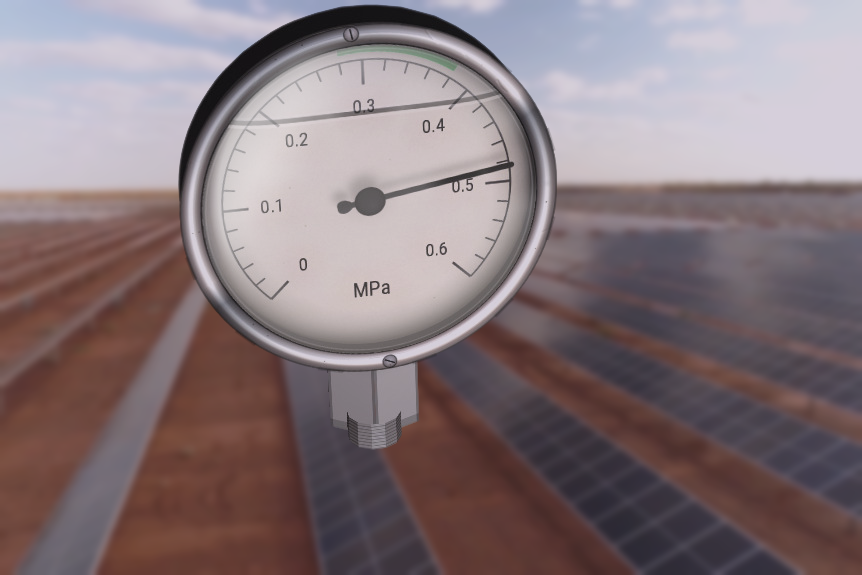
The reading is 0.48
